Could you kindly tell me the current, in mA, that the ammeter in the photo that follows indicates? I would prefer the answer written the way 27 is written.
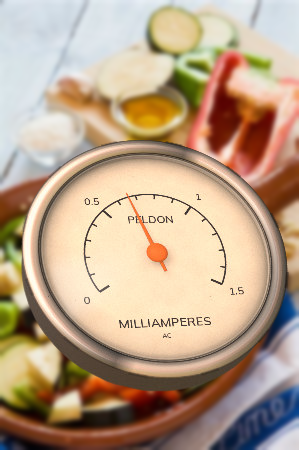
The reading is 0.65
